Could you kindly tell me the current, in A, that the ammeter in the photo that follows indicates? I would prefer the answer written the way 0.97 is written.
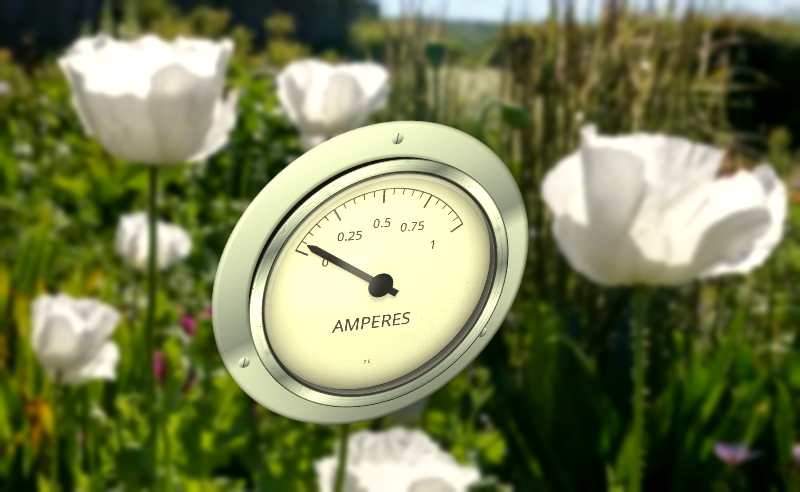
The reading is 0.05
